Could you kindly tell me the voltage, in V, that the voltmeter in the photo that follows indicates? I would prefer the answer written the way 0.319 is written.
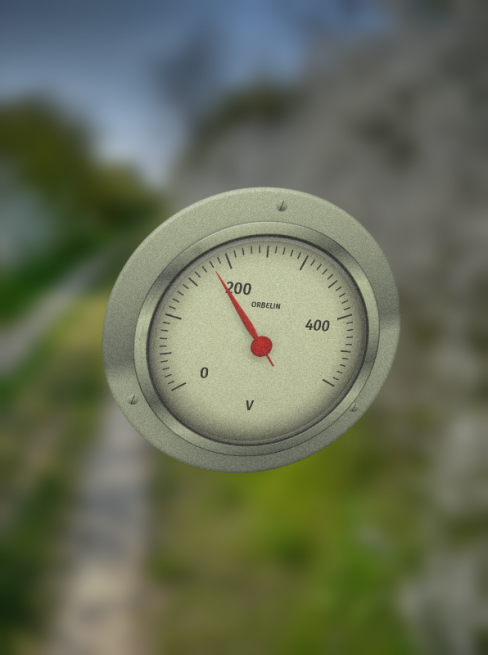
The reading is 180
